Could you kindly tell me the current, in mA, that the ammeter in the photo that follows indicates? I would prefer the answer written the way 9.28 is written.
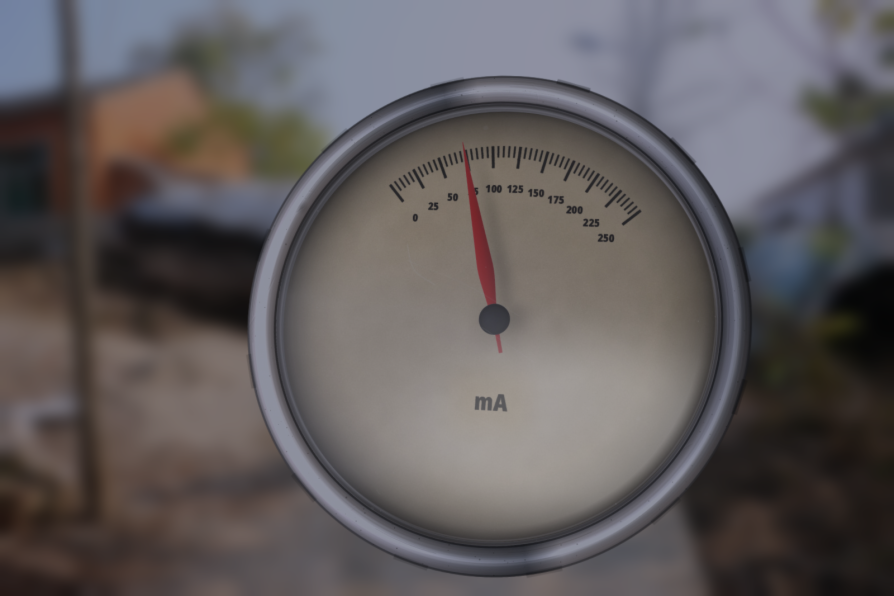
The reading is 75
